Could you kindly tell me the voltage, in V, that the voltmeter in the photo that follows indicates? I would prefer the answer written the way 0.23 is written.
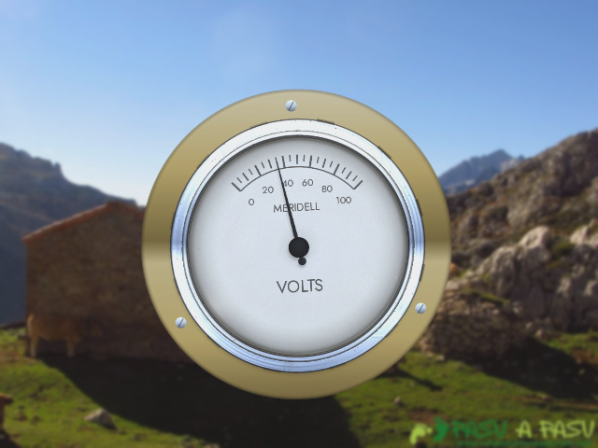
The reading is 35
